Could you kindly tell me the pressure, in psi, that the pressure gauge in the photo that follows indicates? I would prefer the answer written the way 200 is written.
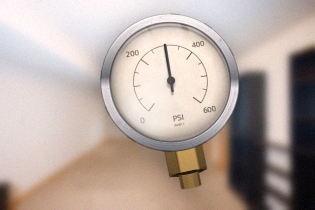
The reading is 300
